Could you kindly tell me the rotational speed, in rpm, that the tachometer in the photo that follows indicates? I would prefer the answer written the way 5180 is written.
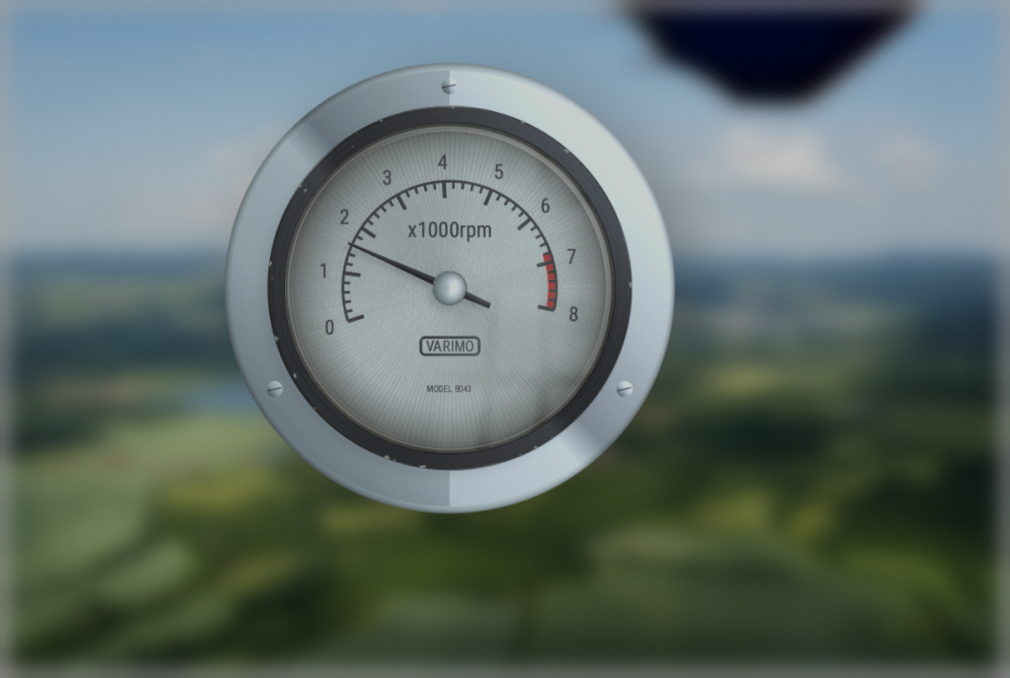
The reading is 1600
